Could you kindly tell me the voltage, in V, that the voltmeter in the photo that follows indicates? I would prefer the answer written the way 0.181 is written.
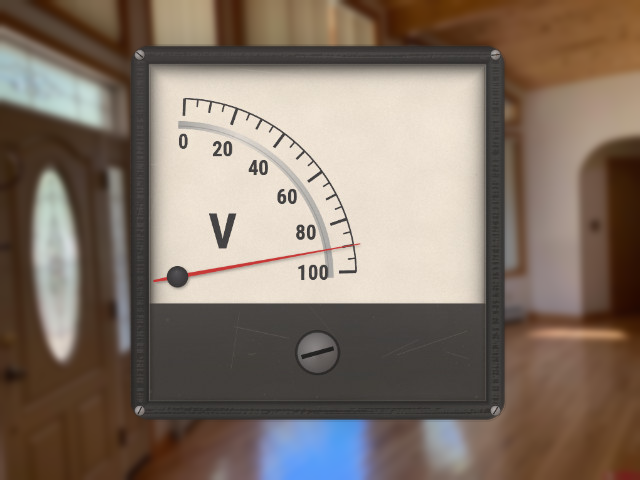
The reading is 90
